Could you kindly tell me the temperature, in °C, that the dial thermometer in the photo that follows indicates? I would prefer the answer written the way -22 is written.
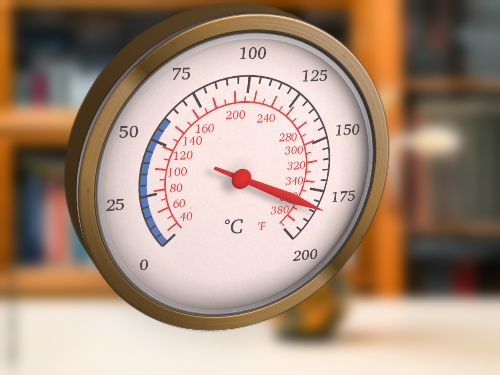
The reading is 182.5
